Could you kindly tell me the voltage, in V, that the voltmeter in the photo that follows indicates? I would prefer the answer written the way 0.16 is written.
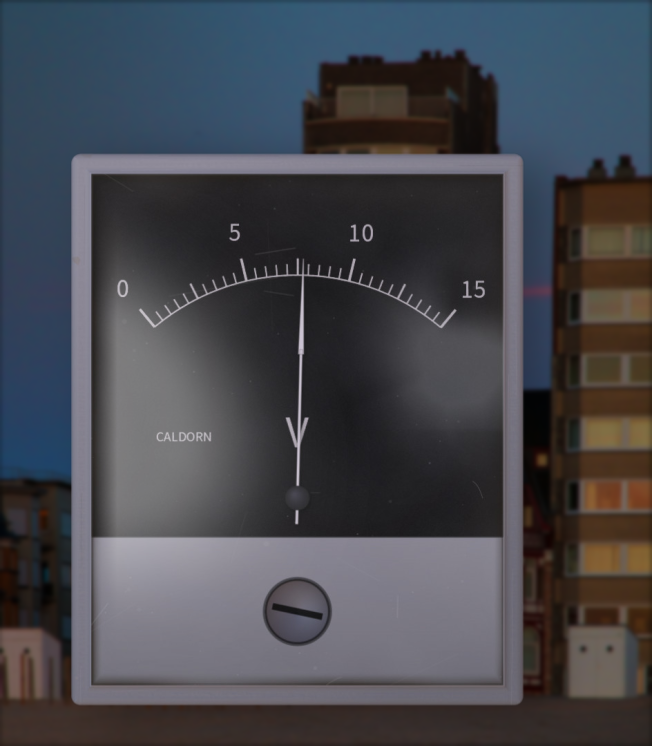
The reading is 7.75
